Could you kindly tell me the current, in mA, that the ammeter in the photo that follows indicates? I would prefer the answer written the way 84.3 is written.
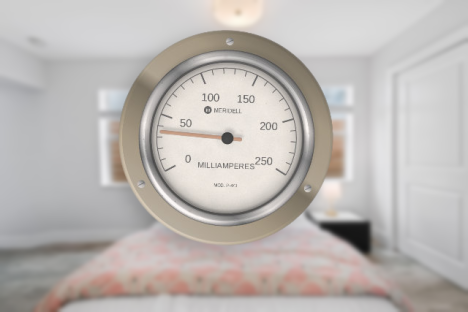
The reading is 35
